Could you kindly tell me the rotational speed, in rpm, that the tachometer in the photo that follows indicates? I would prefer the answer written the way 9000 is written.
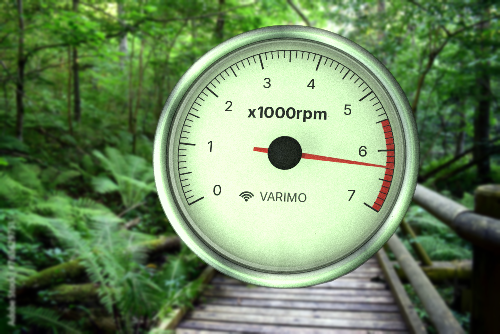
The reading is 6300
